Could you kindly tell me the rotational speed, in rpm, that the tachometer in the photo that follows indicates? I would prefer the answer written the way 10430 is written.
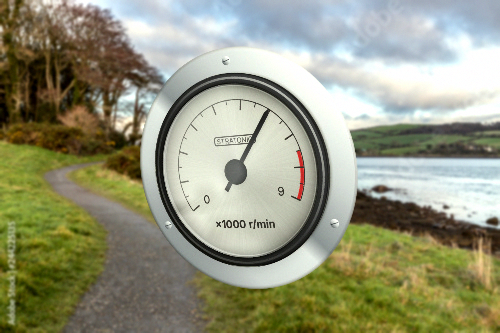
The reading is 6000
